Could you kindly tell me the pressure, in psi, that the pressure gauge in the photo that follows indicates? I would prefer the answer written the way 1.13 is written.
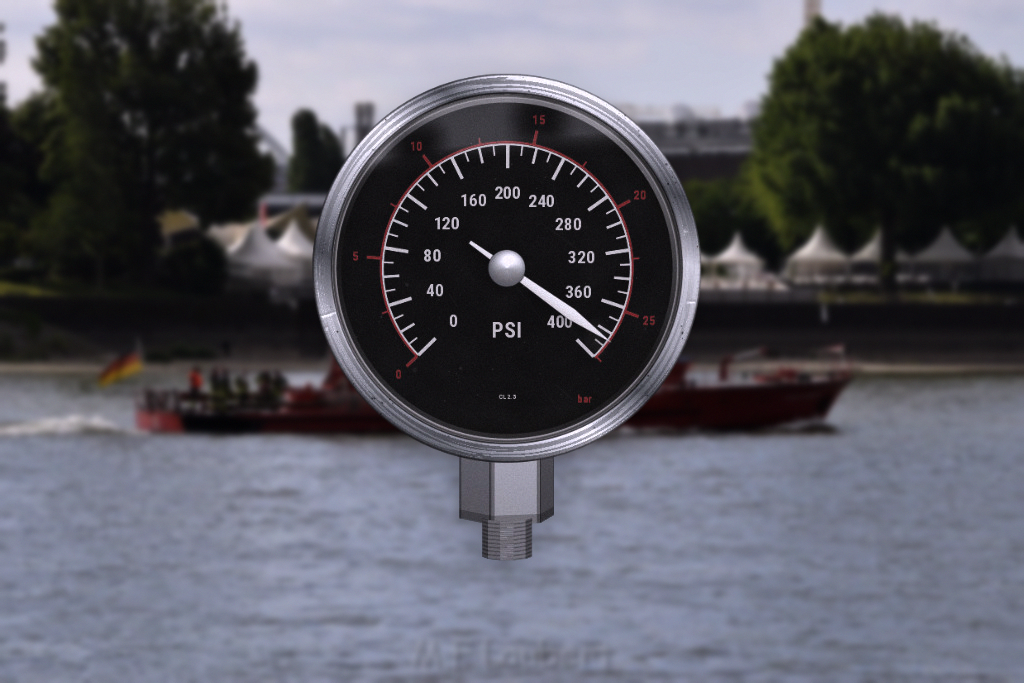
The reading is 385
